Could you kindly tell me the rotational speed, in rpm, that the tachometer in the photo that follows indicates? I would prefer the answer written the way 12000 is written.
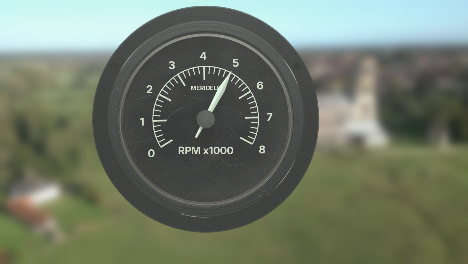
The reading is 5000
